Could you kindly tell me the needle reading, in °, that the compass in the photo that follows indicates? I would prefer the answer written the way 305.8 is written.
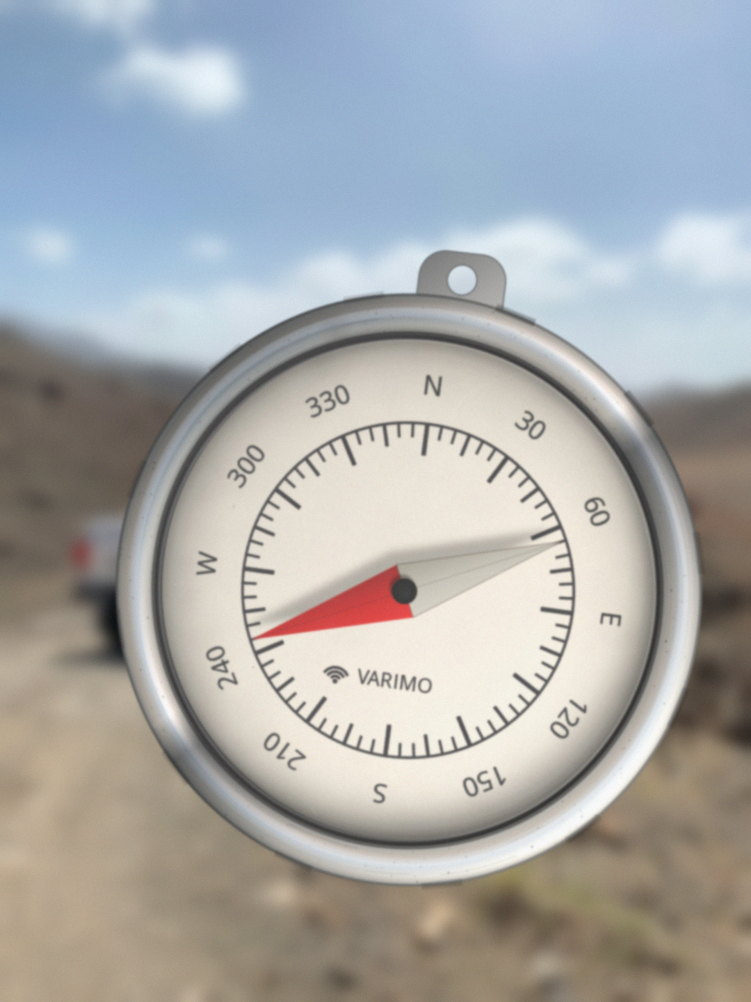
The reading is 245
